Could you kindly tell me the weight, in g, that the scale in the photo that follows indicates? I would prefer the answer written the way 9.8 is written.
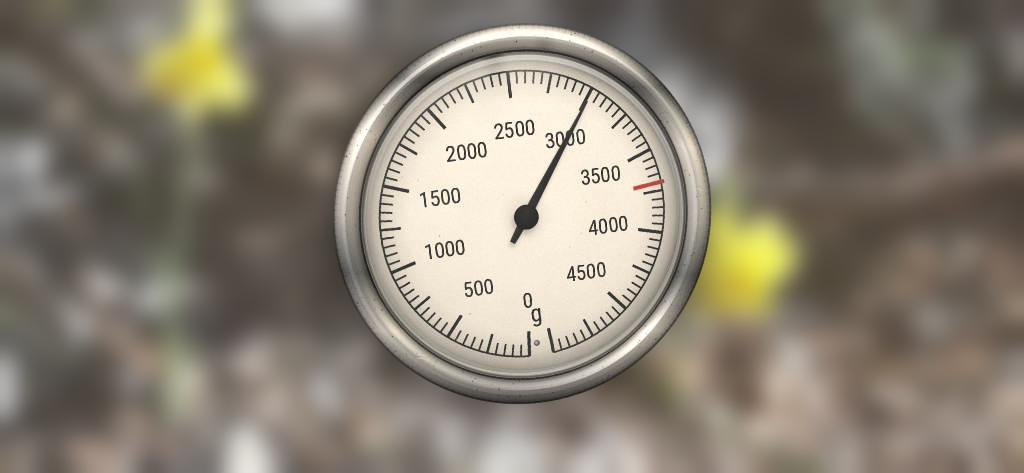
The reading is 3000
